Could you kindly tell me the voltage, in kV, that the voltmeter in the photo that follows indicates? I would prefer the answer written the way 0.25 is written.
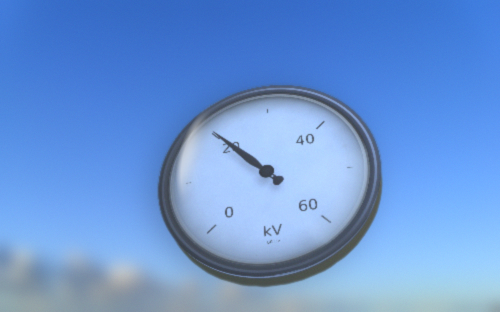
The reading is 20
